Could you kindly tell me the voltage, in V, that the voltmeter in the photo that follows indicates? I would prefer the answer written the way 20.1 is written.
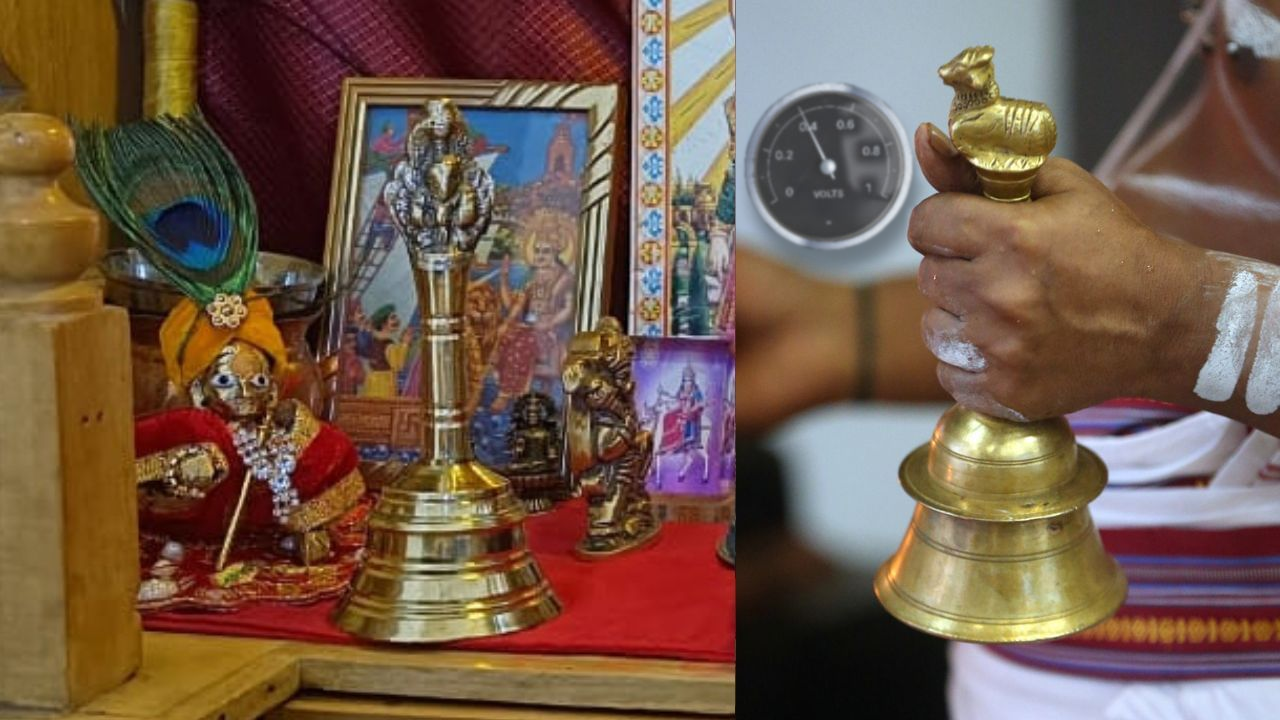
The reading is 0.4
